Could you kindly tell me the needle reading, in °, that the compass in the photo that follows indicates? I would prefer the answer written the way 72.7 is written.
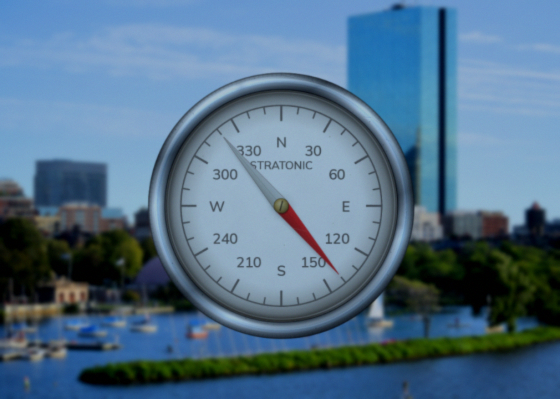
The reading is 140
